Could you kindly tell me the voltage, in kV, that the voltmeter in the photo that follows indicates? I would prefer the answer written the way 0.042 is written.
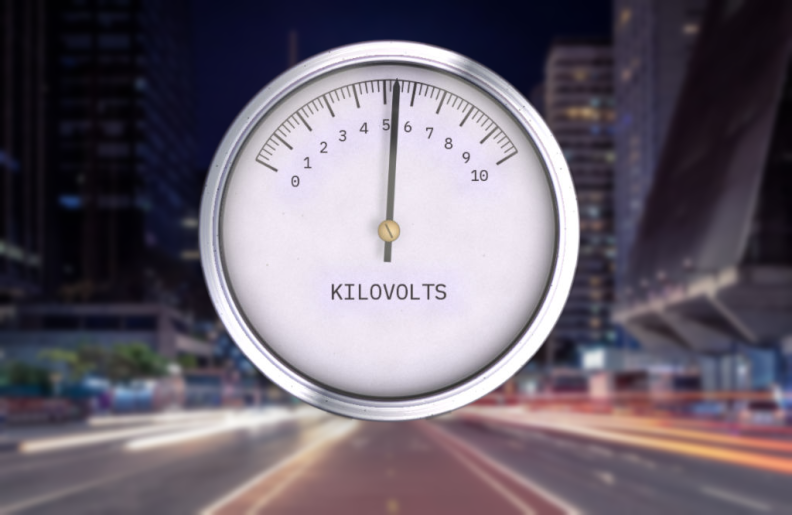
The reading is 5.4
